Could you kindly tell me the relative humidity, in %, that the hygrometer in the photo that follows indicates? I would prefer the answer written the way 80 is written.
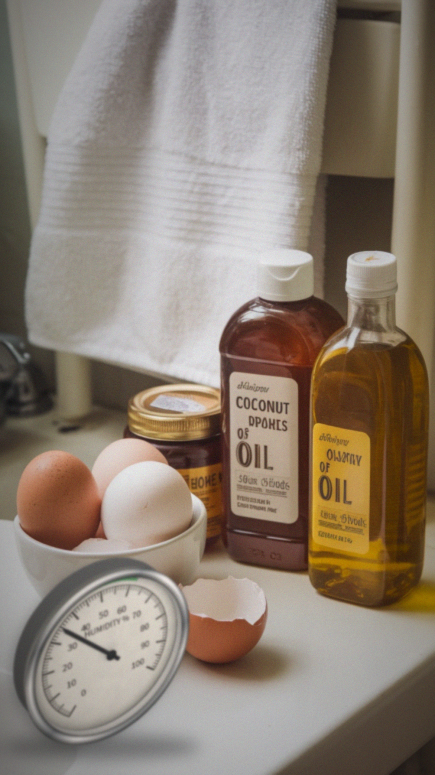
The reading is 35
